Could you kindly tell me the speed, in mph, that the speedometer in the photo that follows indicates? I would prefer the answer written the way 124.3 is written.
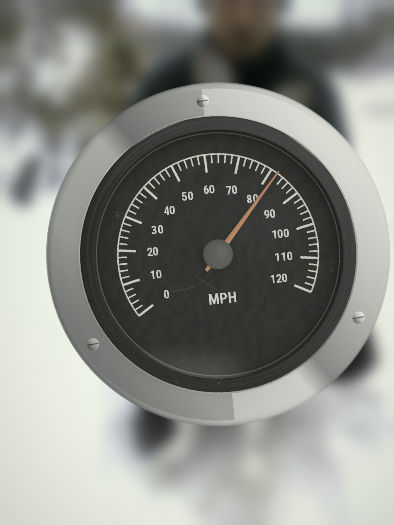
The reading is 82
